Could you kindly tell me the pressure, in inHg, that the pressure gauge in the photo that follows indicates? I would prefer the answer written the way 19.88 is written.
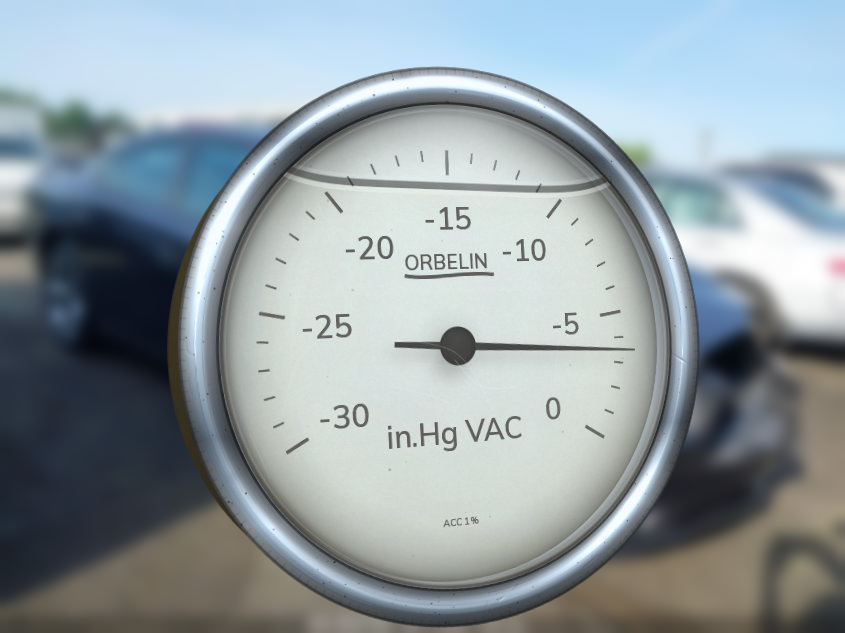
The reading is -3.5
